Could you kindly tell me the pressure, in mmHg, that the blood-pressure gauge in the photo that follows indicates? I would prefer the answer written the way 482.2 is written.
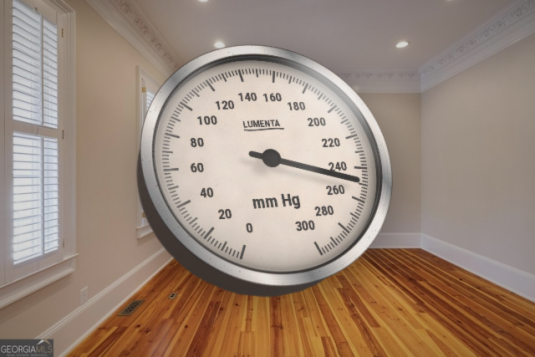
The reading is 250
